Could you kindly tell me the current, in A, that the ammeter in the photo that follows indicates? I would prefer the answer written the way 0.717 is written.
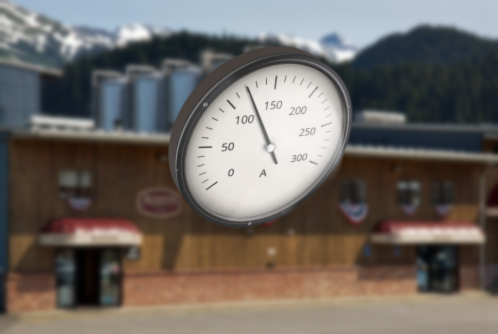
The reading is 120
